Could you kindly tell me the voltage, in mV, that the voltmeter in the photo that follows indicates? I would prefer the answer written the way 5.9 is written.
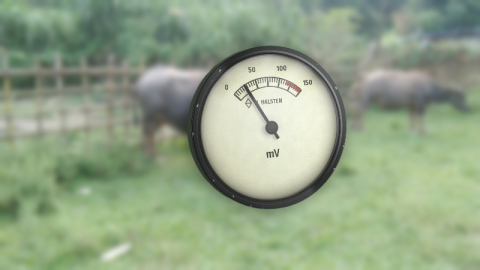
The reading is 25
